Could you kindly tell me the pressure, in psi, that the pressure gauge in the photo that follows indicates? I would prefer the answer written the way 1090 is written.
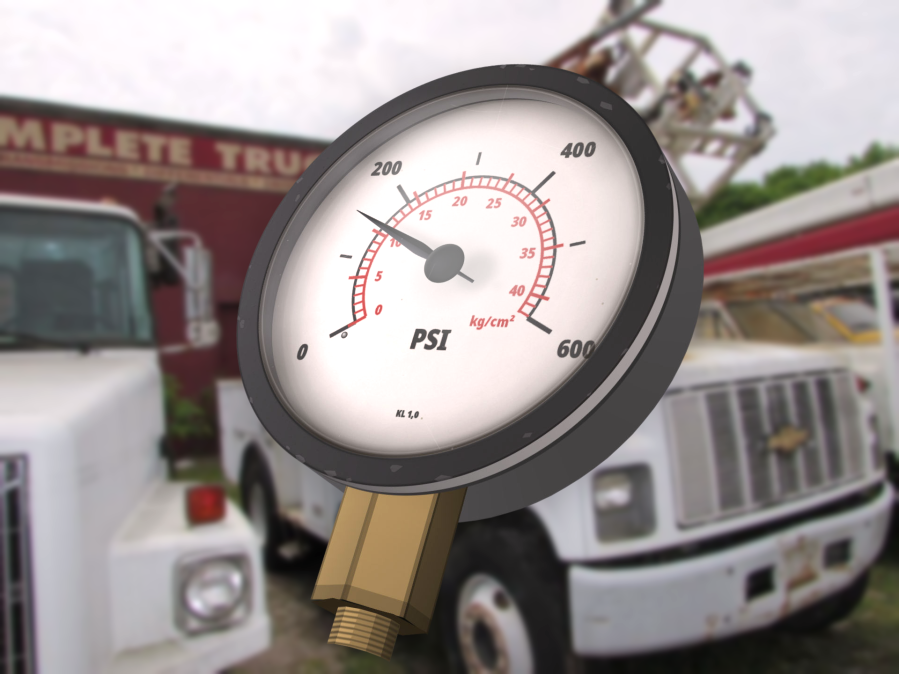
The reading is 150
